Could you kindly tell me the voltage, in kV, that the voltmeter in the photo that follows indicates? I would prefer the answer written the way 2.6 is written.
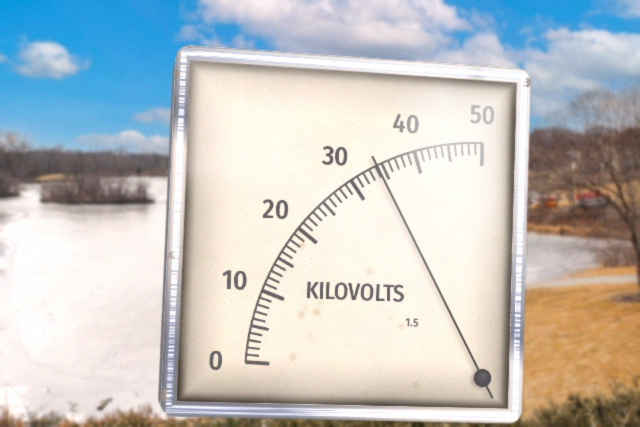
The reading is 34
